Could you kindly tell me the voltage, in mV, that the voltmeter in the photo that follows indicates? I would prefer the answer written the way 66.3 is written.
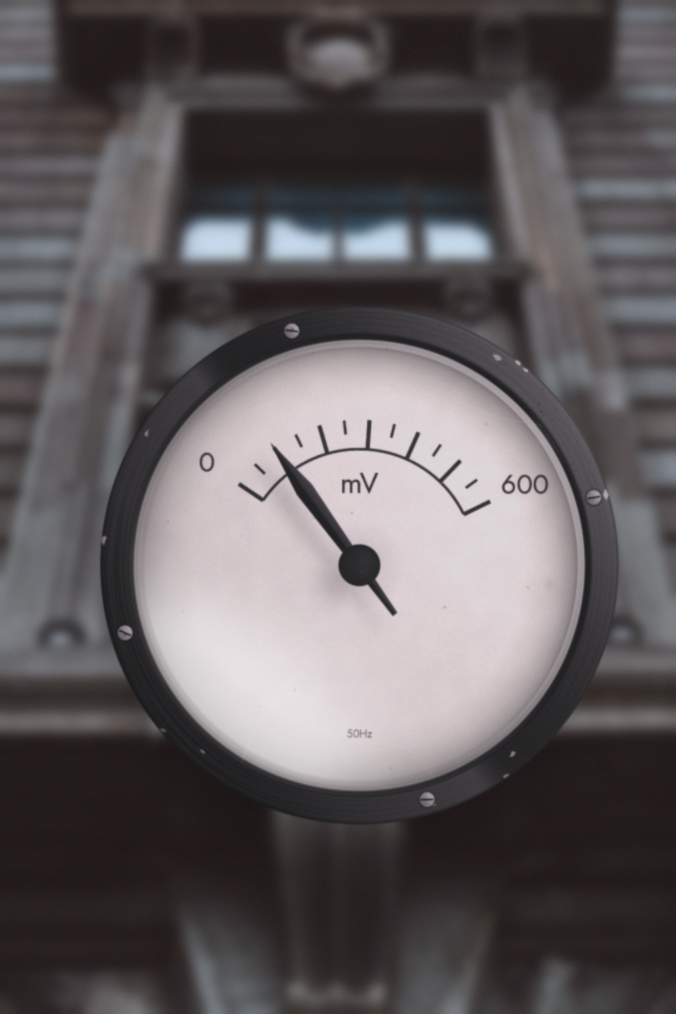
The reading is 100
